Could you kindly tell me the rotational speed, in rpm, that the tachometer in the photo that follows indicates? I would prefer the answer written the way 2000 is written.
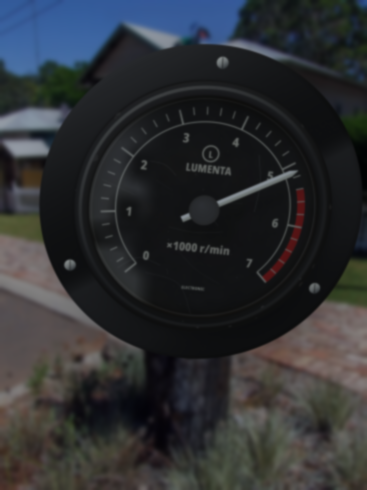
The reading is 5100
